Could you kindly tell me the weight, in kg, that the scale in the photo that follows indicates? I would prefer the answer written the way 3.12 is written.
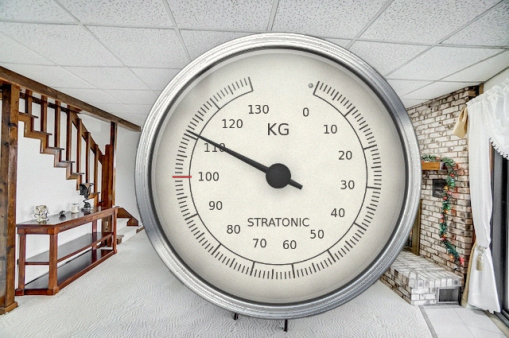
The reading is 111
